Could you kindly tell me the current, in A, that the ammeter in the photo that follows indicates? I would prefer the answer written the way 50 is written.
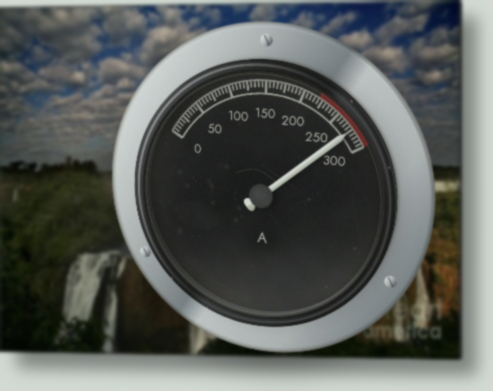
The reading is 275
